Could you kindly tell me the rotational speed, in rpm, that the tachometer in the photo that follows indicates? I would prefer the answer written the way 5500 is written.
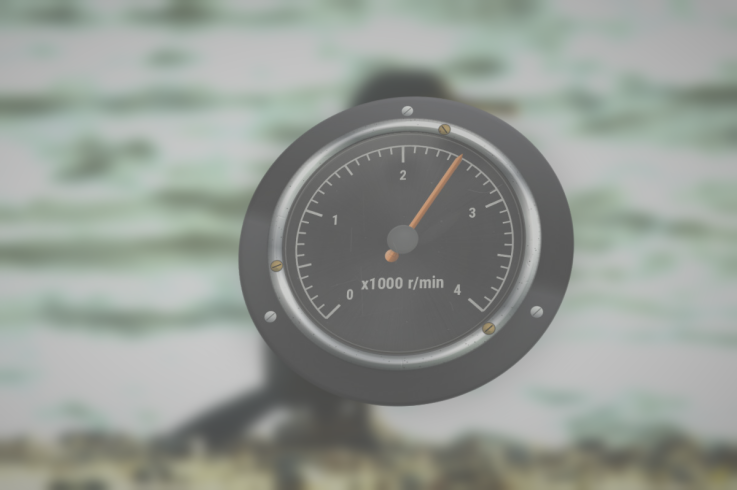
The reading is 2500
